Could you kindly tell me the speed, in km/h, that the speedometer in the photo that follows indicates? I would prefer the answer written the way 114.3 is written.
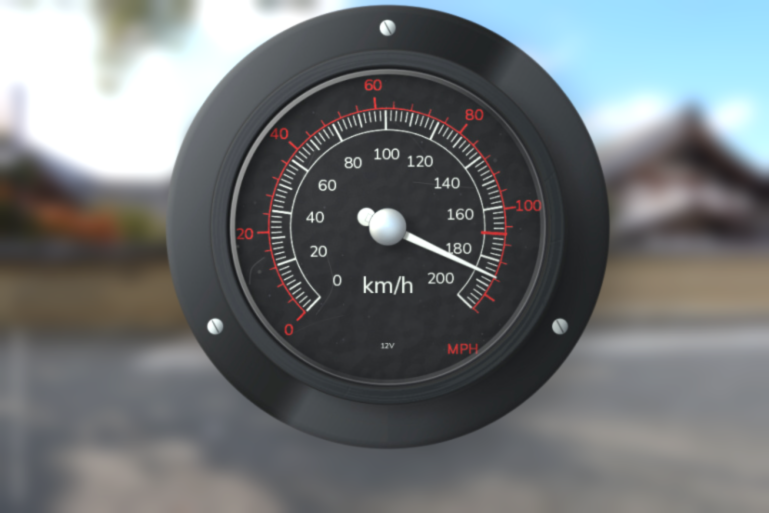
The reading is 186
